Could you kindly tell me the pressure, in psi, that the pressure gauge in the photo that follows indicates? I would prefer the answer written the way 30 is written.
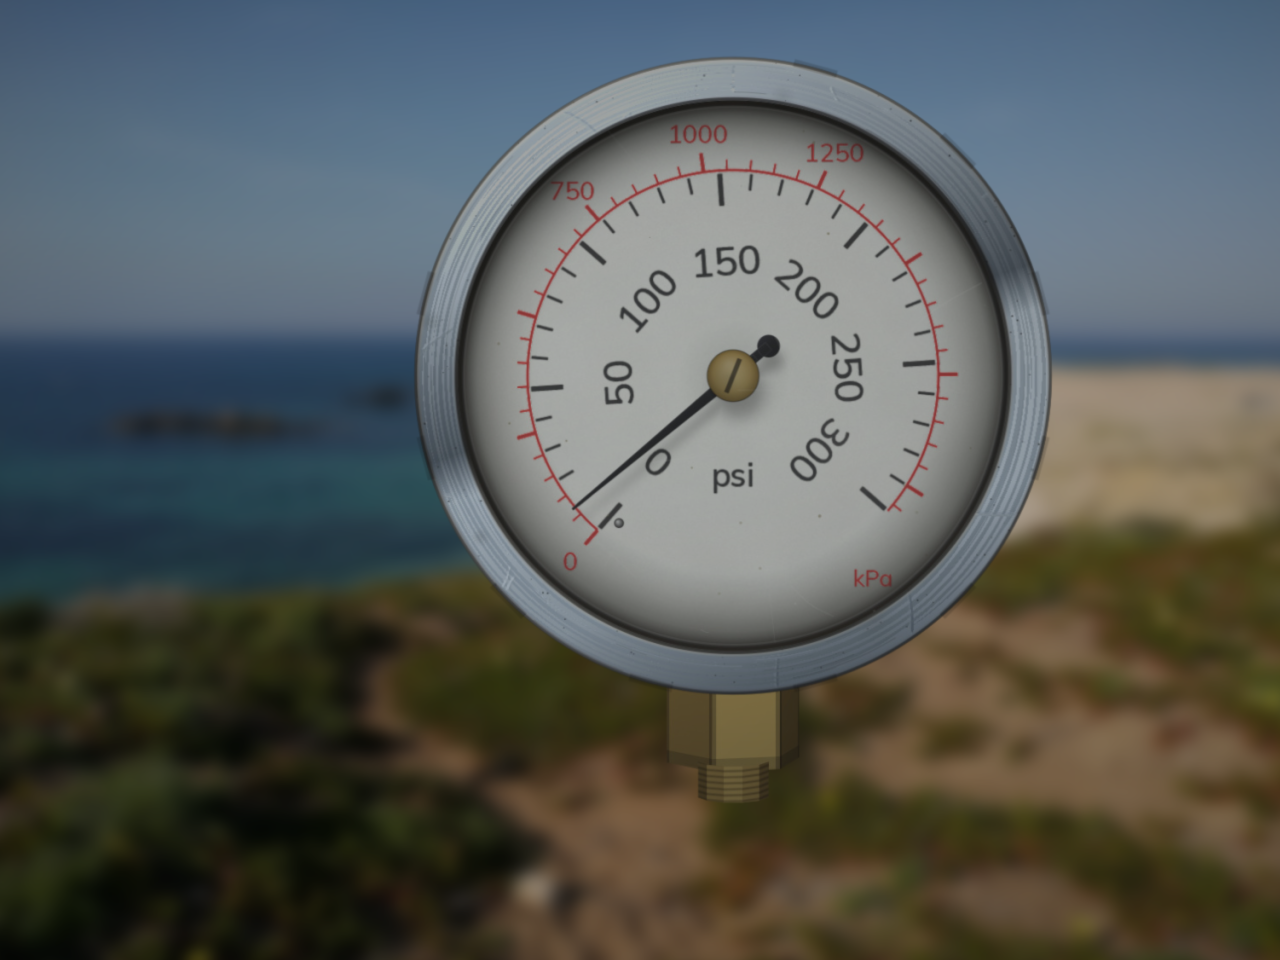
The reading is 10
